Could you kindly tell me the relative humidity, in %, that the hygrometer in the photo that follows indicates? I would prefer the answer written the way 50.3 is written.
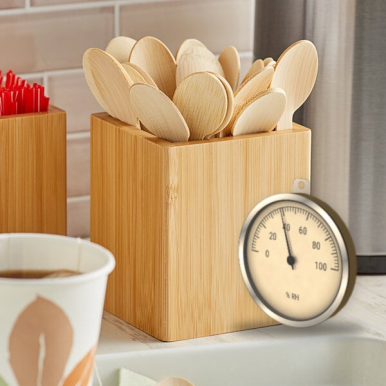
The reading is 40
